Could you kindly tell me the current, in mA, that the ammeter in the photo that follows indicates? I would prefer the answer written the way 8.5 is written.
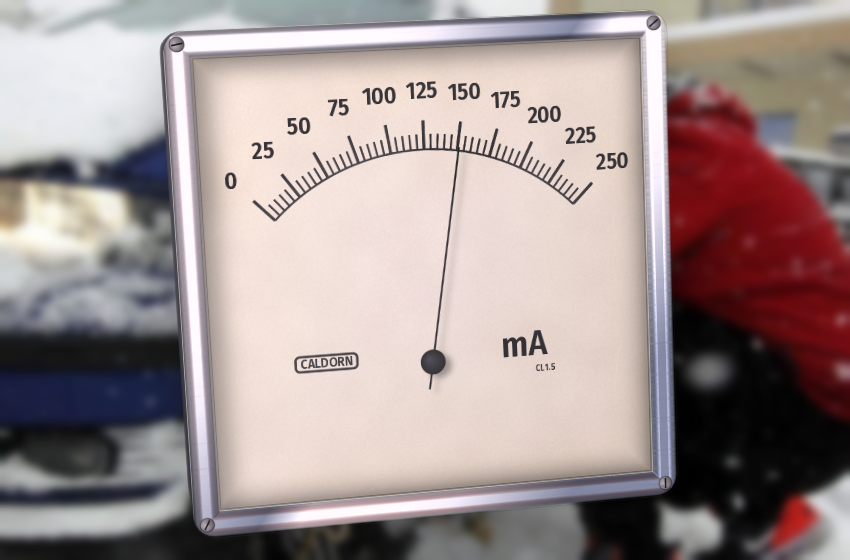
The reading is 150
